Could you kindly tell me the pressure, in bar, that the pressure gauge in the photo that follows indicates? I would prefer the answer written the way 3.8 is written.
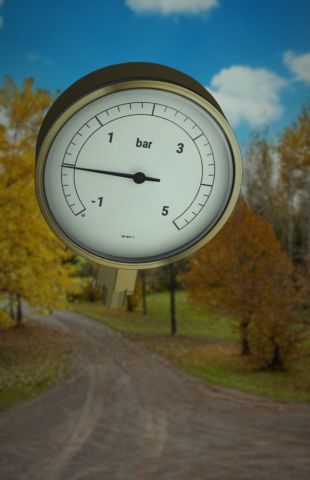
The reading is 0
